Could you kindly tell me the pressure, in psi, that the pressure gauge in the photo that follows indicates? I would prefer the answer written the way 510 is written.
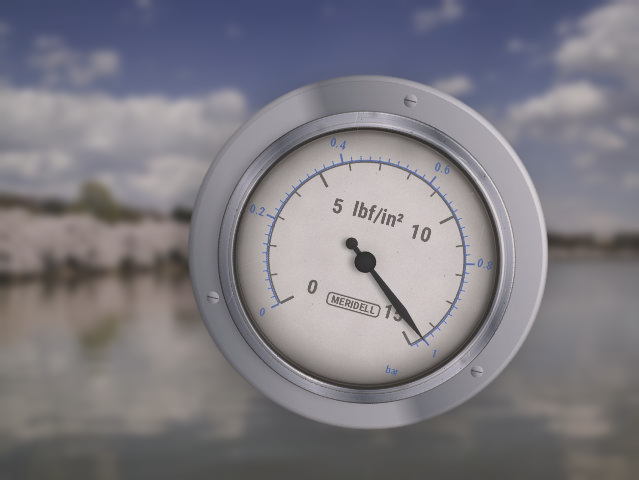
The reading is 14.5
